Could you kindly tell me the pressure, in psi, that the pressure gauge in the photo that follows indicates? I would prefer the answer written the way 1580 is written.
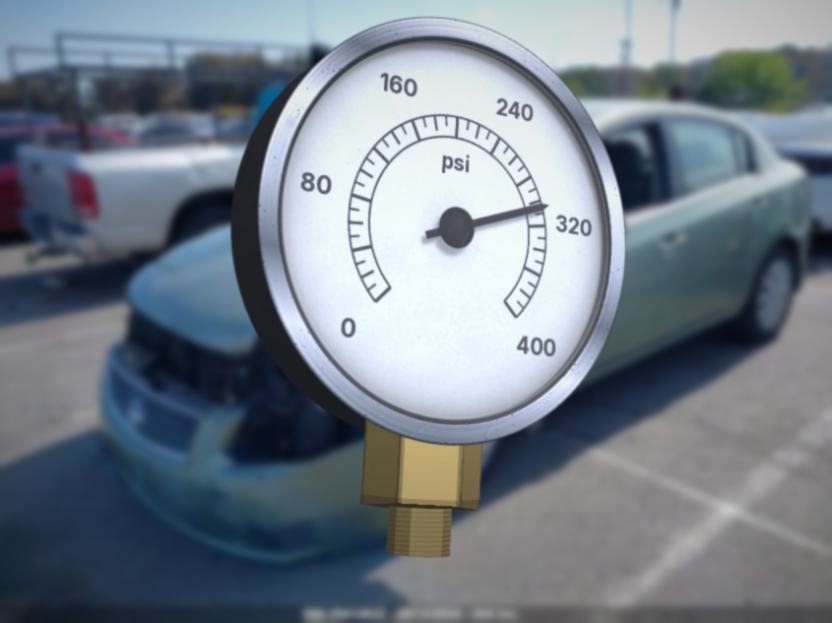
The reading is 305
